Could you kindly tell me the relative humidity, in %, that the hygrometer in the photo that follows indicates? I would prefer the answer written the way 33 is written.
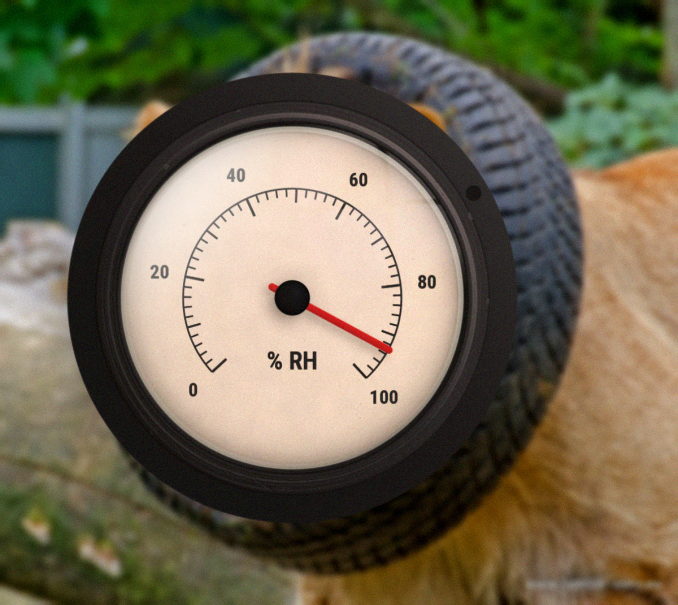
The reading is 93
